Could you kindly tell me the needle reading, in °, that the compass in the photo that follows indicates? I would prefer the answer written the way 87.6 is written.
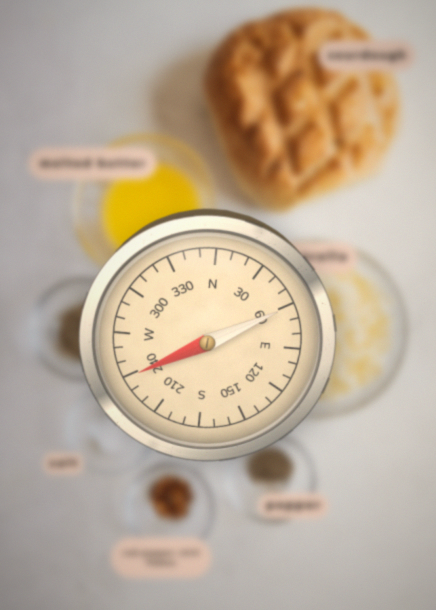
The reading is 240
